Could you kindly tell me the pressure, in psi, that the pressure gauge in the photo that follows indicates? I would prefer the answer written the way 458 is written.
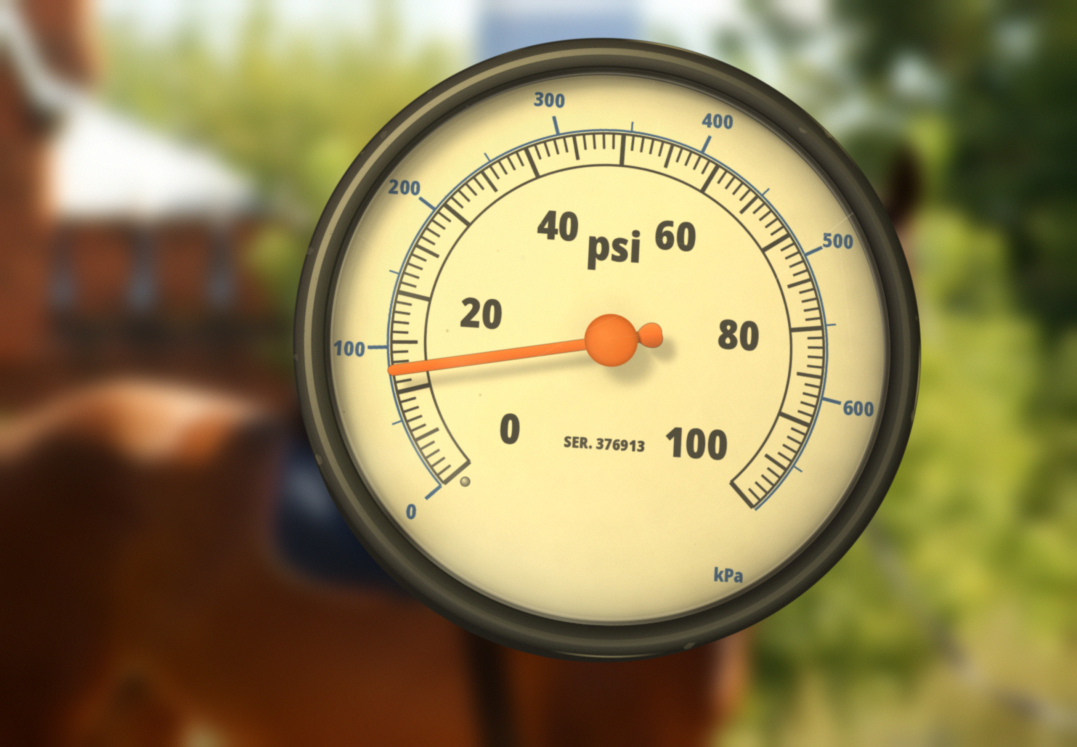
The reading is 12
